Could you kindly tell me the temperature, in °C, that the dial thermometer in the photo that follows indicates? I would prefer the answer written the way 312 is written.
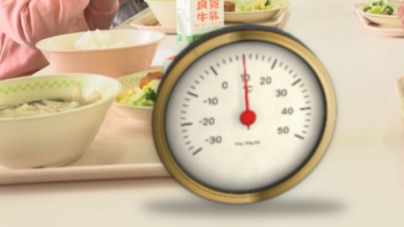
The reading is 10
